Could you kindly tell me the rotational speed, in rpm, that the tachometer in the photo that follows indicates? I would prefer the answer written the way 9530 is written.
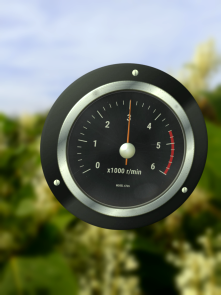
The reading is 3000
